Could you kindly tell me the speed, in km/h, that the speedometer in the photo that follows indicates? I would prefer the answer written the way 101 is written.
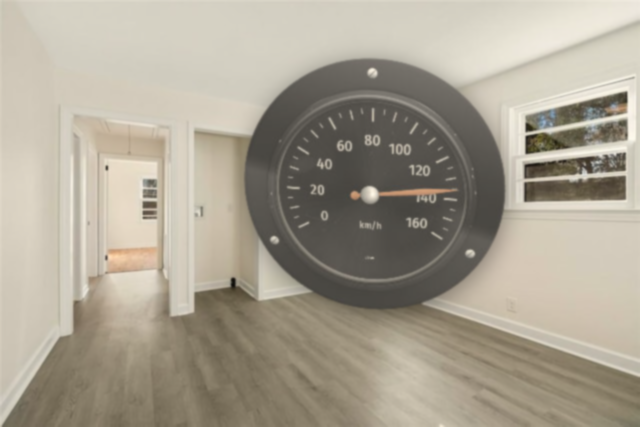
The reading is 135
